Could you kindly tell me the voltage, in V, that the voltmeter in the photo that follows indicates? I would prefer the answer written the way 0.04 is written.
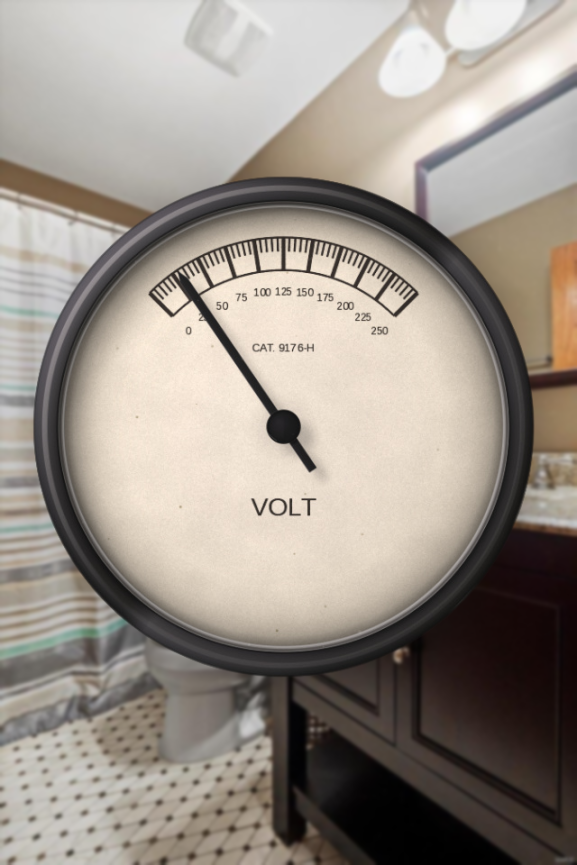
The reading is 30
